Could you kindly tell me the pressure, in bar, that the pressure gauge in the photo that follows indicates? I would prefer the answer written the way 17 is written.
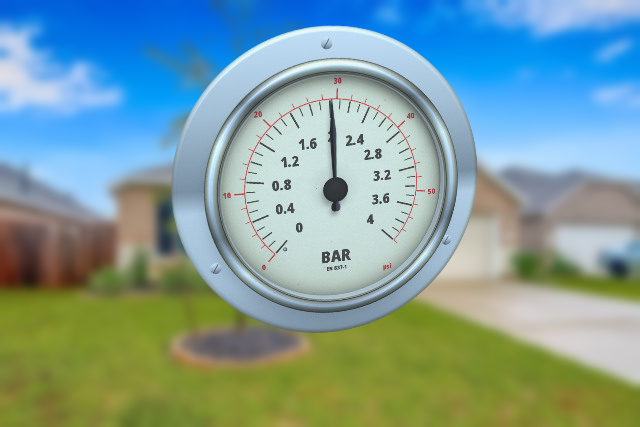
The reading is 2
